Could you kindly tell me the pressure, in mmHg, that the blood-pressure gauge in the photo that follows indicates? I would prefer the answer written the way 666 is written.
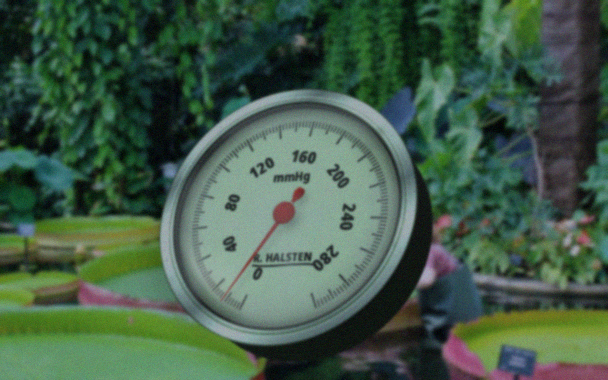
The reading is 10
